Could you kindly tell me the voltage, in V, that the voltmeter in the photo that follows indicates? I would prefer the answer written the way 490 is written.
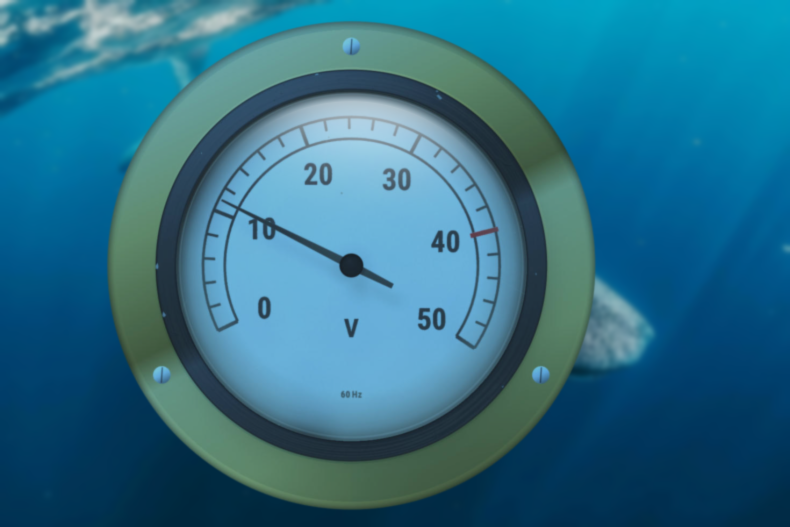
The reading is 11
